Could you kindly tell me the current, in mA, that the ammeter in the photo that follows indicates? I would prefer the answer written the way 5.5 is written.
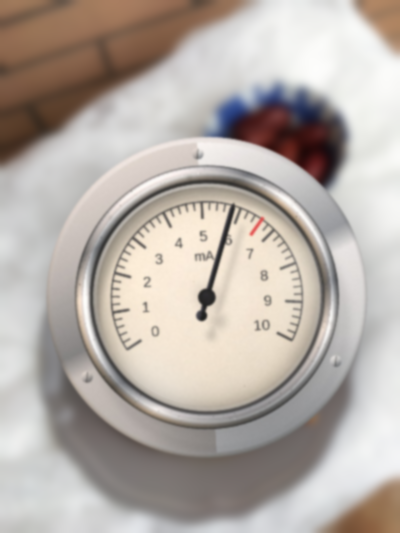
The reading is 5.8
